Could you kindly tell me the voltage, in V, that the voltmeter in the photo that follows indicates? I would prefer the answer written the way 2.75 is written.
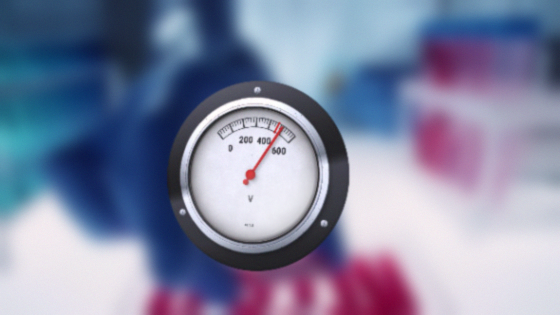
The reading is 500
